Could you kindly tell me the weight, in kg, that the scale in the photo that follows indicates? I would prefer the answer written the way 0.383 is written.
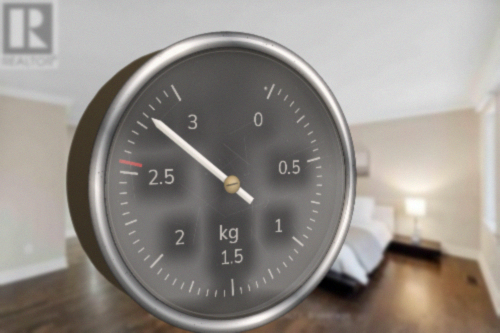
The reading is 2.8
